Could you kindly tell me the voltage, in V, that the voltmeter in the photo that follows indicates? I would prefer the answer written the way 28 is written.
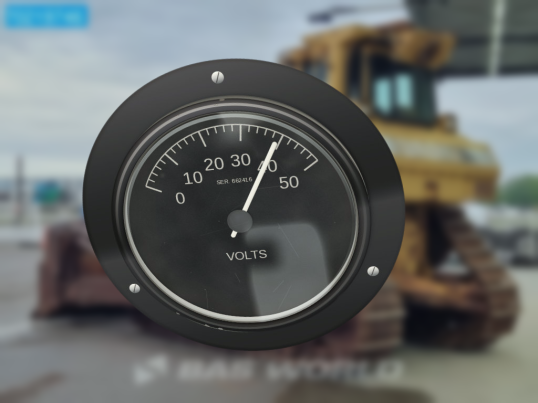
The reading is 39
